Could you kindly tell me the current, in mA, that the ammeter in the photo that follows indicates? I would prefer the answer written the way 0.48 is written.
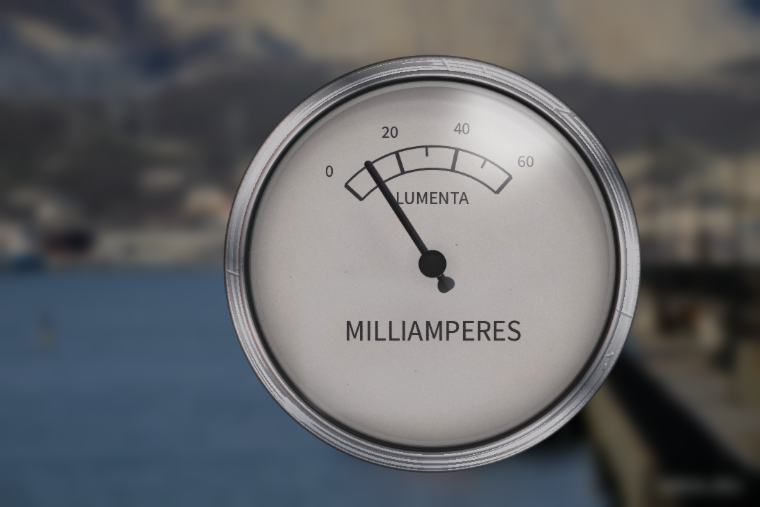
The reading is 10
